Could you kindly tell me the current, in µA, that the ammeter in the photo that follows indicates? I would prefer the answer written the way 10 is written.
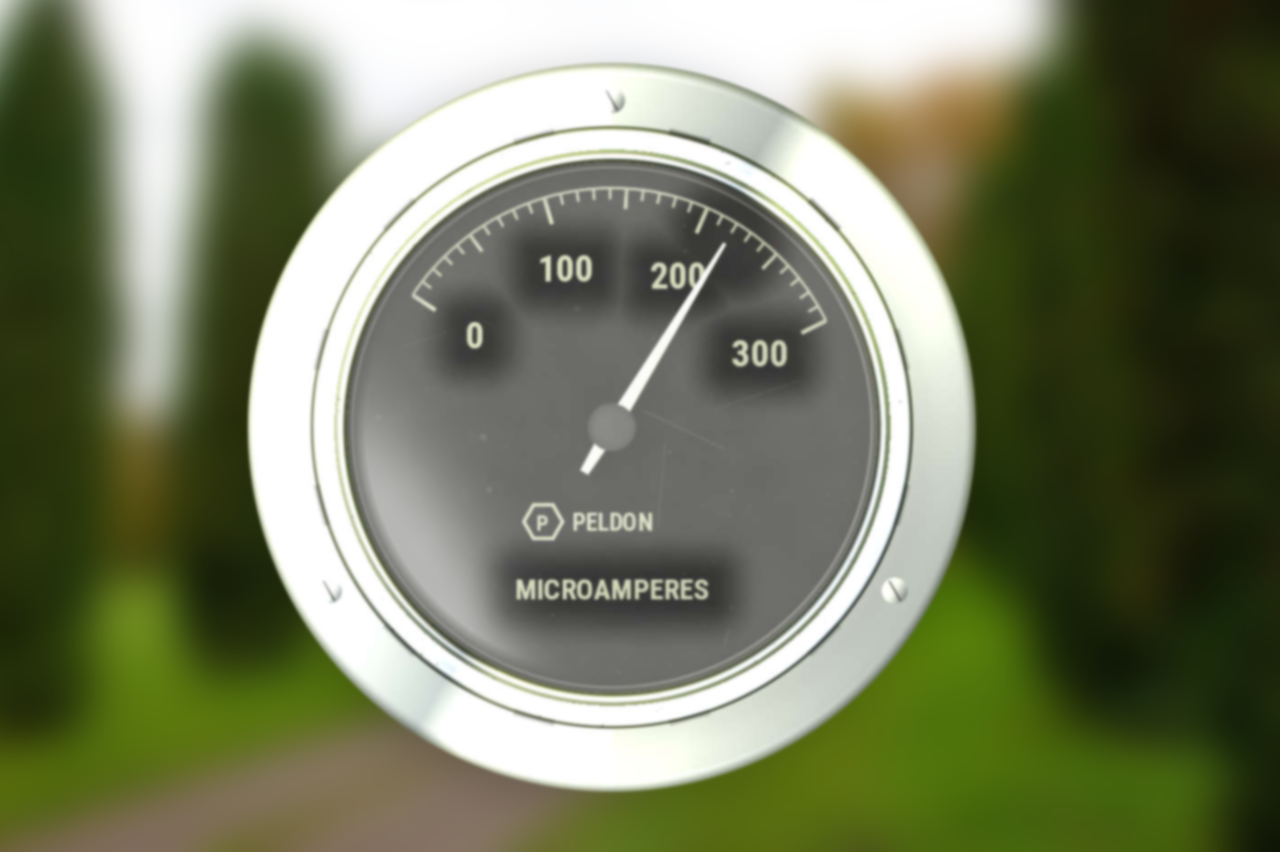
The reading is 220
